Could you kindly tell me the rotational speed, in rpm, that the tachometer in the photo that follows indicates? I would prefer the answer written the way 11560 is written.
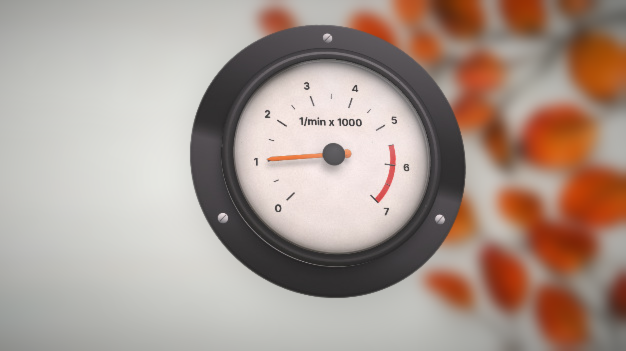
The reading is 1000
